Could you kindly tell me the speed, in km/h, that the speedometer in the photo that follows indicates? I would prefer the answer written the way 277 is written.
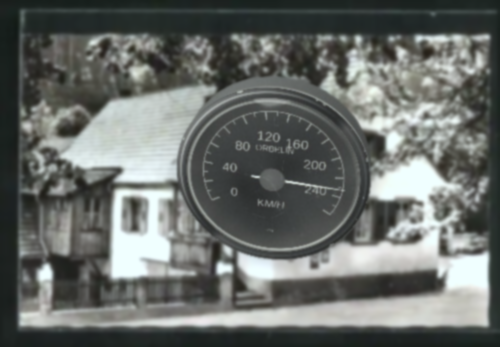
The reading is 230
